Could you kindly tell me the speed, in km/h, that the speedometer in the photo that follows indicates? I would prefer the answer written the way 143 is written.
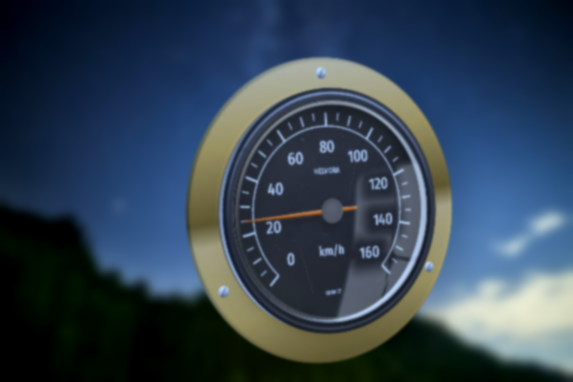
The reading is 25
